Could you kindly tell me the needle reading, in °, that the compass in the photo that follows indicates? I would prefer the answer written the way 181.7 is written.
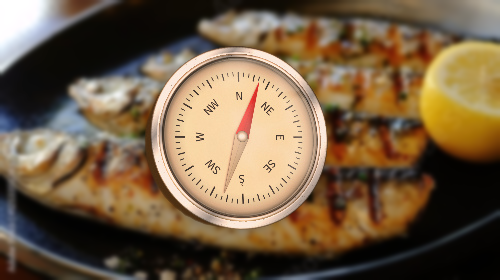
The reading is 20
